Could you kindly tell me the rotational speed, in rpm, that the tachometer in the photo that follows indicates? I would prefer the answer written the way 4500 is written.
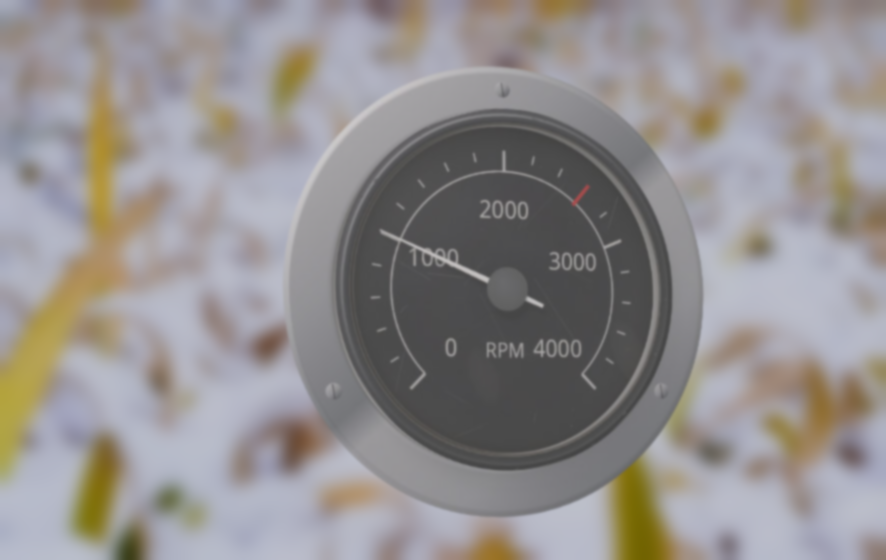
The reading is 1000
